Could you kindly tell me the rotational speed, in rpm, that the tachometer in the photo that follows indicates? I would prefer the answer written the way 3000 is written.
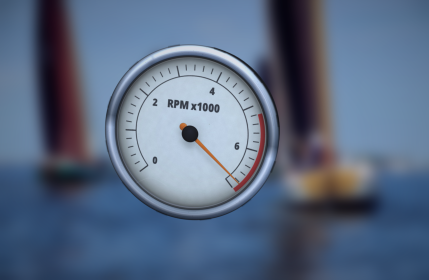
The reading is 6800
